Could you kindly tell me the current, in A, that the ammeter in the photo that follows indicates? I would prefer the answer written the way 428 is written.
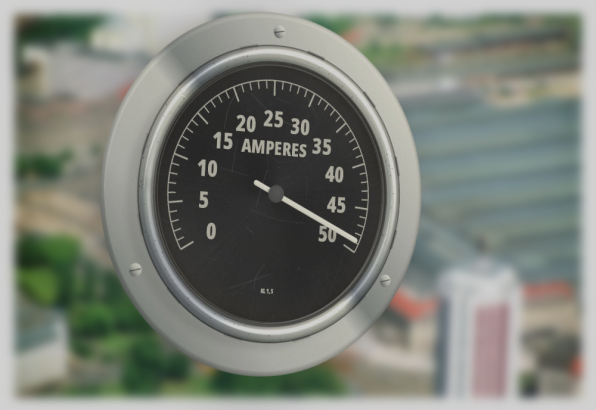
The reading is 49
